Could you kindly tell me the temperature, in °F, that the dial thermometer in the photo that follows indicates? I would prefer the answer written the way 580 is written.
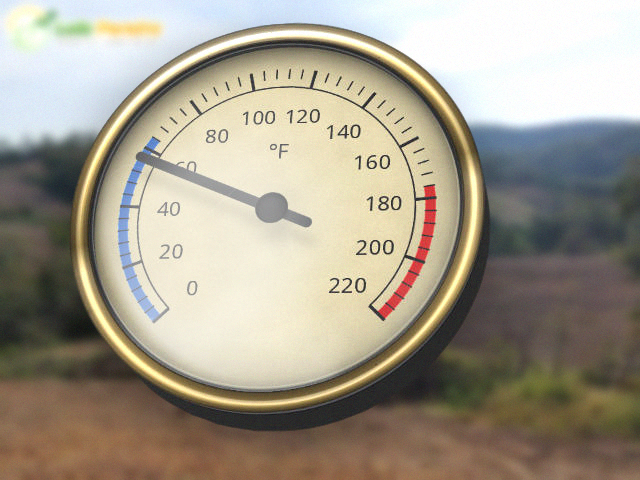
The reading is 56
